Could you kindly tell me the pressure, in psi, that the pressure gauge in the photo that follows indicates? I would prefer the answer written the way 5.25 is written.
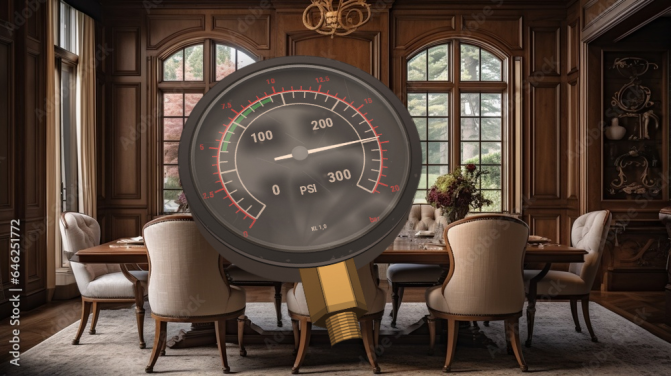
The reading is 250
